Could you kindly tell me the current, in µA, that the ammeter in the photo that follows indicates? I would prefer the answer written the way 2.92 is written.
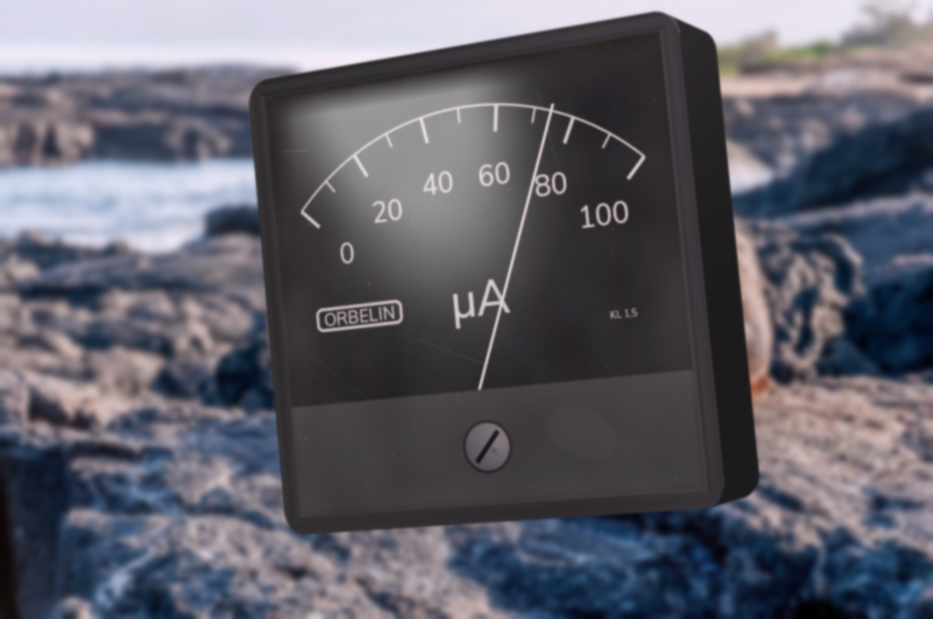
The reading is 75
